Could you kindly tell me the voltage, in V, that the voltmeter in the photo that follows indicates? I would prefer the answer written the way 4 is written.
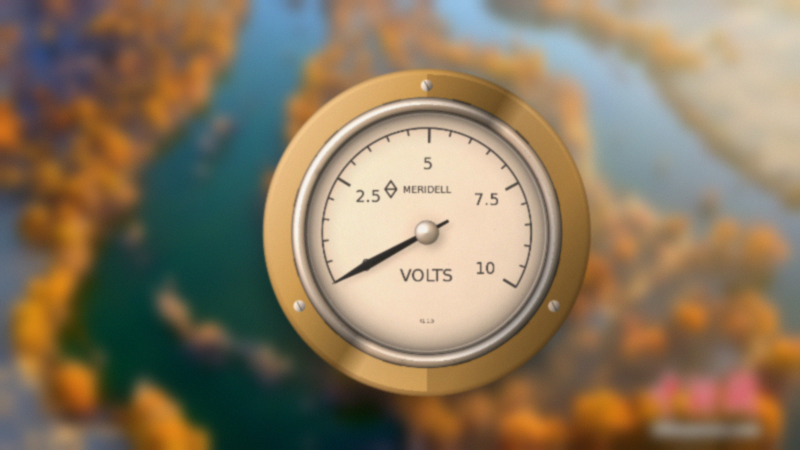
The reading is 0
